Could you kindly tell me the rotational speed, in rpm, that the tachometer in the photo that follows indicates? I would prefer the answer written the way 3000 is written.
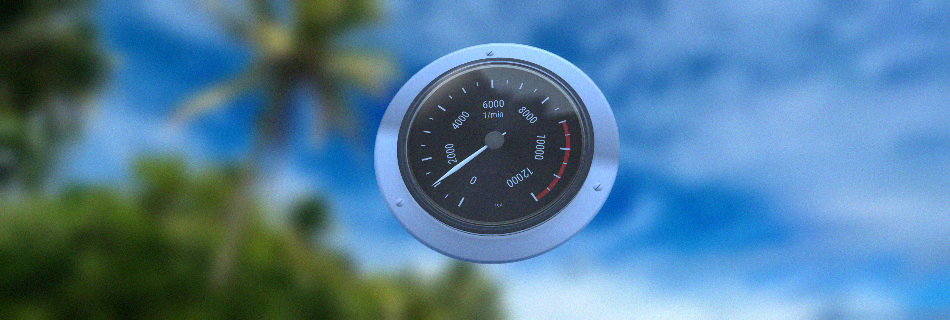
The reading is 1000
